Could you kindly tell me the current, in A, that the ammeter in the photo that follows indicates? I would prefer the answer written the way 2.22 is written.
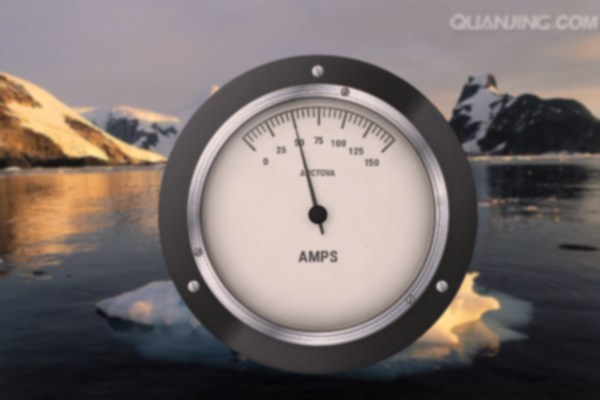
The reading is 50
